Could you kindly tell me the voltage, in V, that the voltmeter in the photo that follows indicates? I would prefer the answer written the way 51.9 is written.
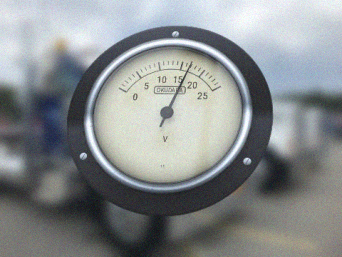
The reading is 17
